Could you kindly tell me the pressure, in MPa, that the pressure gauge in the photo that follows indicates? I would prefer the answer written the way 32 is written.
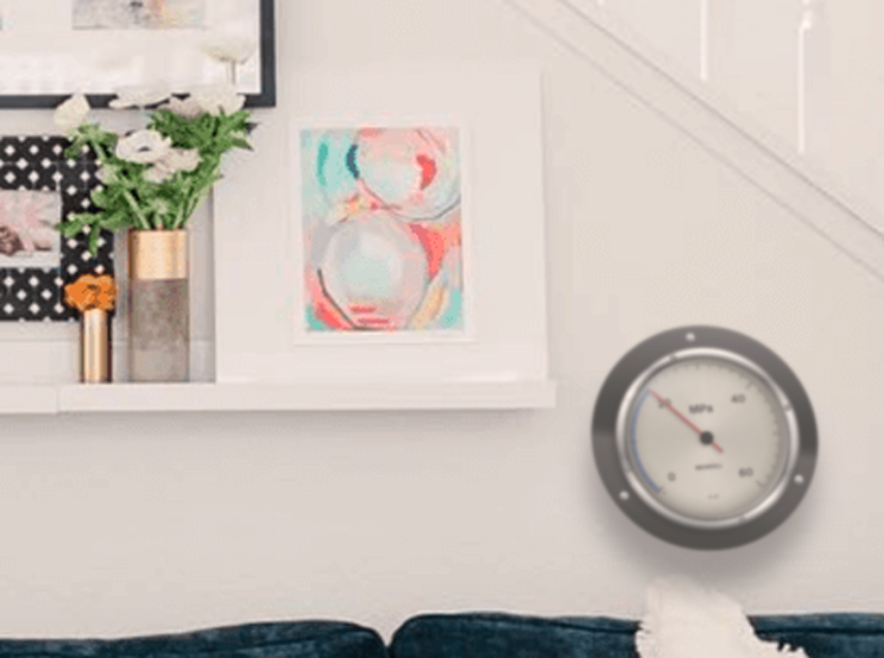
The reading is 20
